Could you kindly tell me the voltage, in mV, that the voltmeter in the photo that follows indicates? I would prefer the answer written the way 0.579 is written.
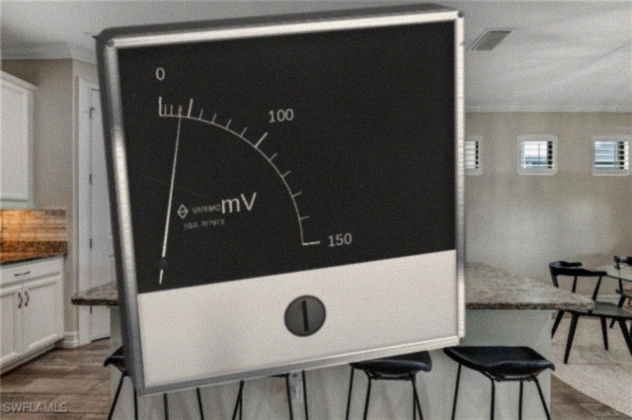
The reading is 40
